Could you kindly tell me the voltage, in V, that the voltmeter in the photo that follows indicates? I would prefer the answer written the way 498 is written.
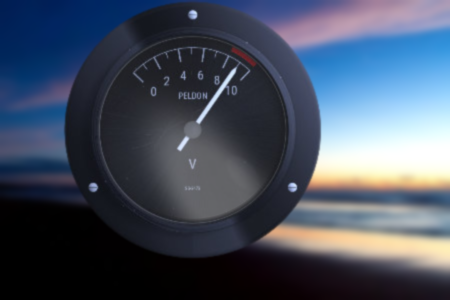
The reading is 9
